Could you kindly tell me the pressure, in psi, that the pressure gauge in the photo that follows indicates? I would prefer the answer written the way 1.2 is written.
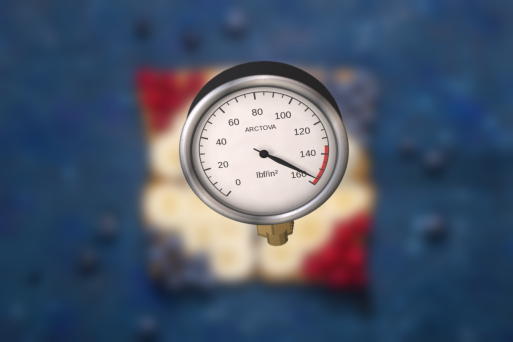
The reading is 155
